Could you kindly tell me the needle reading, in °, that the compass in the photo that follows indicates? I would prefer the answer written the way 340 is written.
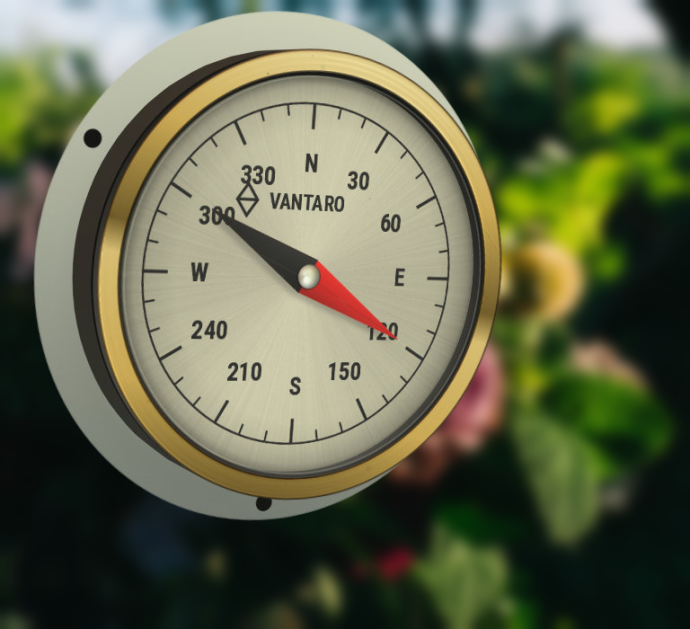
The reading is 120
